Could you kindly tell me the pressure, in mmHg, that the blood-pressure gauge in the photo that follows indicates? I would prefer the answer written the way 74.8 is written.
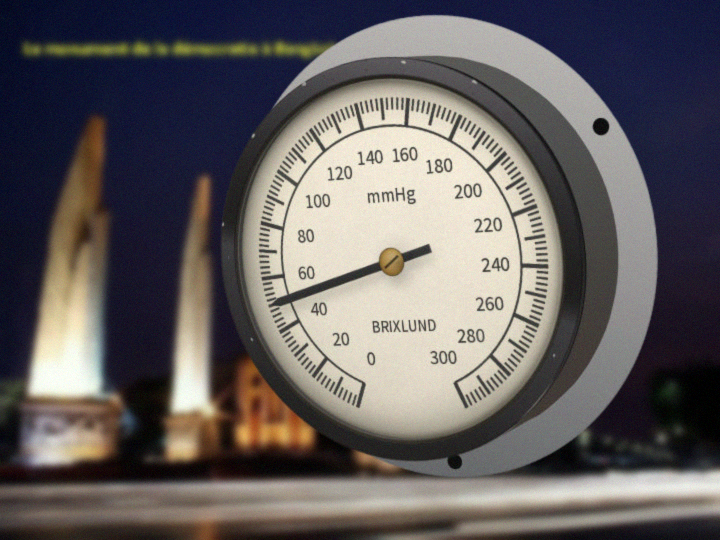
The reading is 50
